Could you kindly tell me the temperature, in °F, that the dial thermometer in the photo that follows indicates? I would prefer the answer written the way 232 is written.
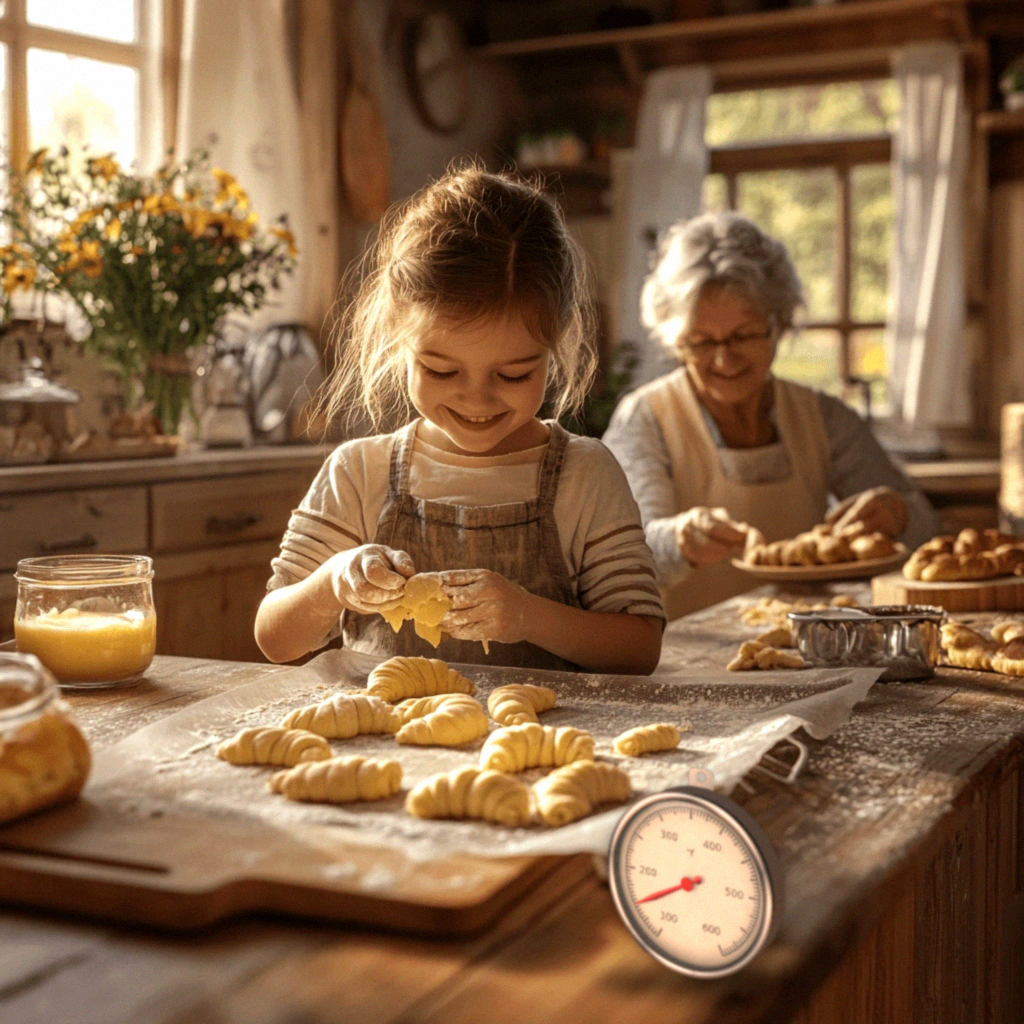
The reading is 150
